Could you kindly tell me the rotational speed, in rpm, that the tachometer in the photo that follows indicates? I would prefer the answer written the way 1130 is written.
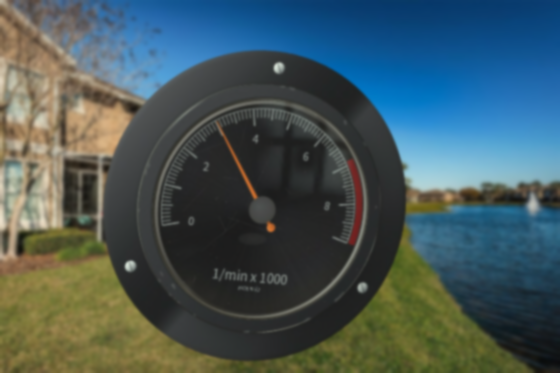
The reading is 3000
